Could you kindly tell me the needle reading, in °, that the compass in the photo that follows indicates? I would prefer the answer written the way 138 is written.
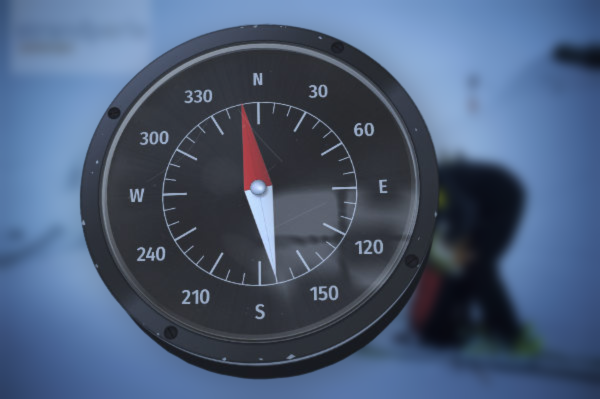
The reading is 350
